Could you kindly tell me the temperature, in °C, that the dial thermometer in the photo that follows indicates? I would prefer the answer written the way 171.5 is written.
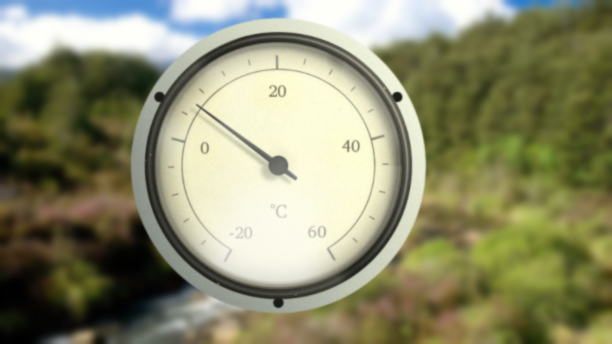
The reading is 6
